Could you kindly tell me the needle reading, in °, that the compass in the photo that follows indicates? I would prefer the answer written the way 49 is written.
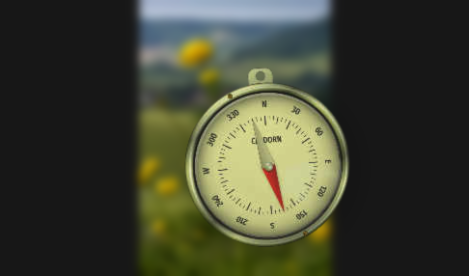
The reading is 165
